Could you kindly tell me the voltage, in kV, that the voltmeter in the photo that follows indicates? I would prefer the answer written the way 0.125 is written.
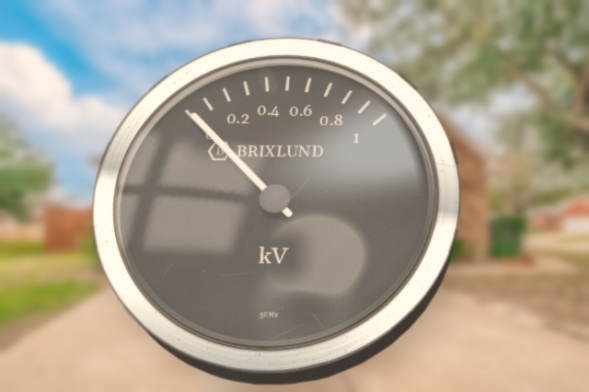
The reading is 0
